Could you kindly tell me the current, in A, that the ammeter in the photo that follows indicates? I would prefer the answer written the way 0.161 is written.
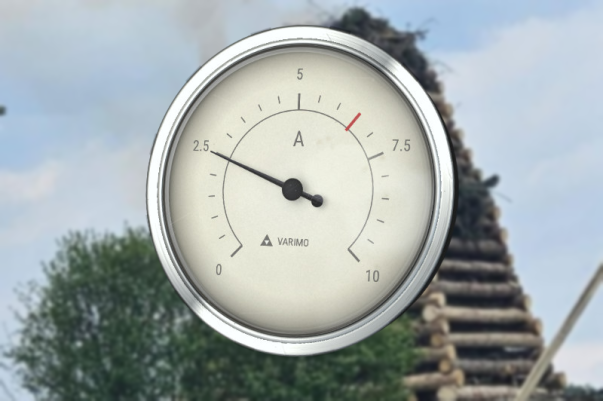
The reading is 2.5
